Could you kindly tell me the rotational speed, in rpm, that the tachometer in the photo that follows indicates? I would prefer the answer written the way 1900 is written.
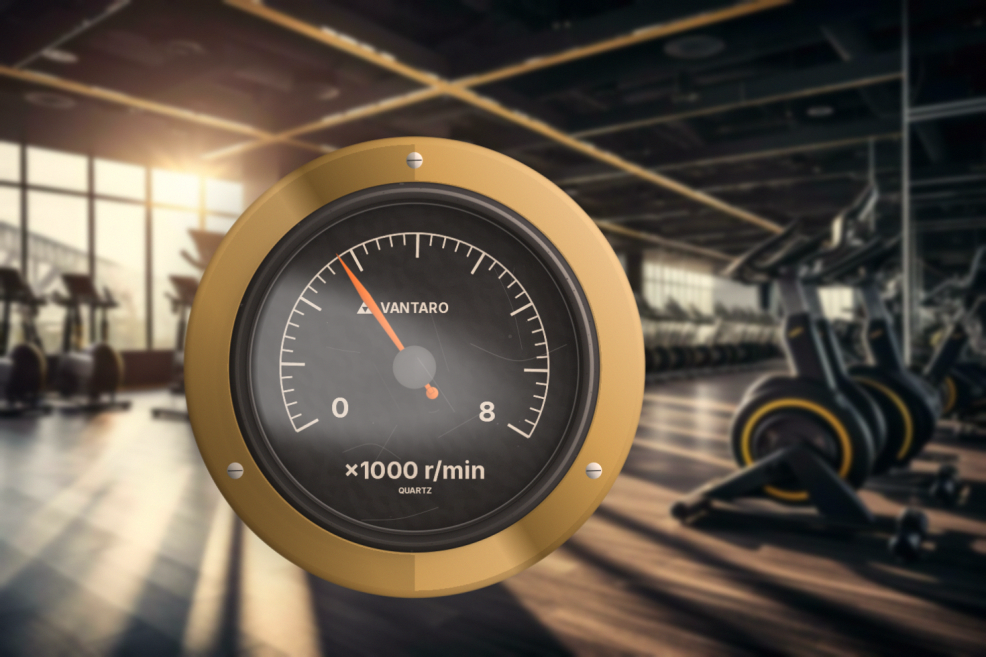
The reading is 2800
